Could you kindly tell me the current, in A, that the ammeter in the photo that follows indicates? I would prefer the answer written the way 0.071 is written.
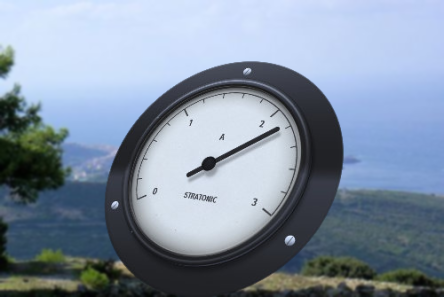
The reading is 2.2
